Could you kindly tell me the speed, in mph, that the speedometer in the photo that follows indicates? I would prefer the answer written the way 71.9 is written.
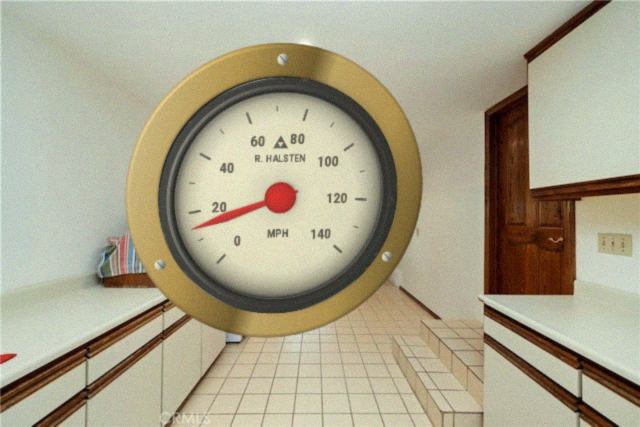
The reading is 15
